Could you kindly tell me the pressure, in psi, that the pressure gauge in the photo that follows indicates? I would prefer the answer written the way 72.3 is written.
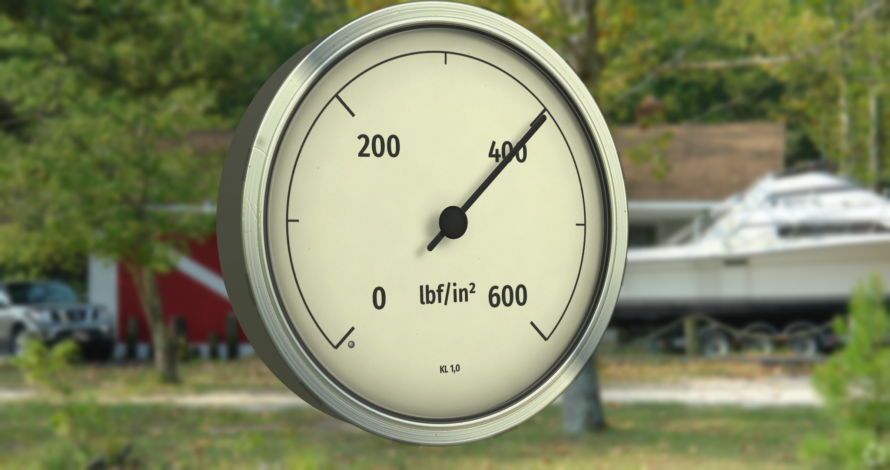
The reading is 400
